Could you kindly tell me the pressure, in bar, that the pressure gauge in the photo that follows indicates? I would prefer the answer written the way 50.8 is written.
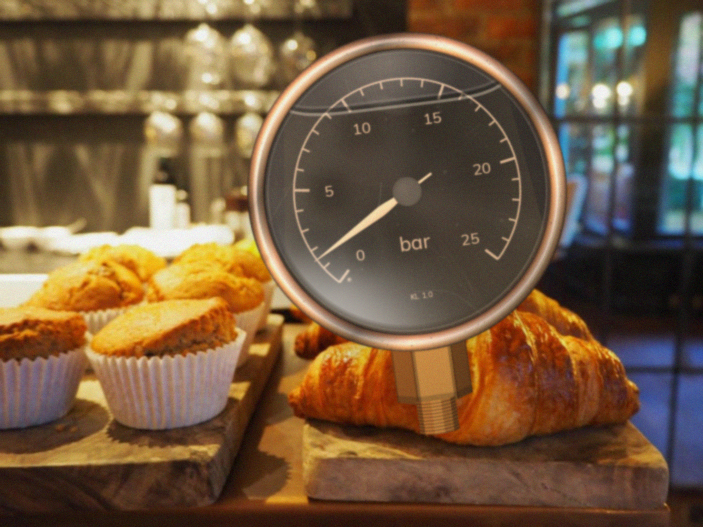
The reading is 1.5
